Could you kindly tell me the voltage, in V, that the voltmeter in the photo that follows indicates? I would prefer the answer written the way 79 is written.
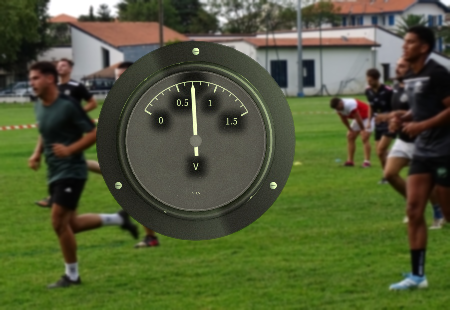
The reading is 0.7
